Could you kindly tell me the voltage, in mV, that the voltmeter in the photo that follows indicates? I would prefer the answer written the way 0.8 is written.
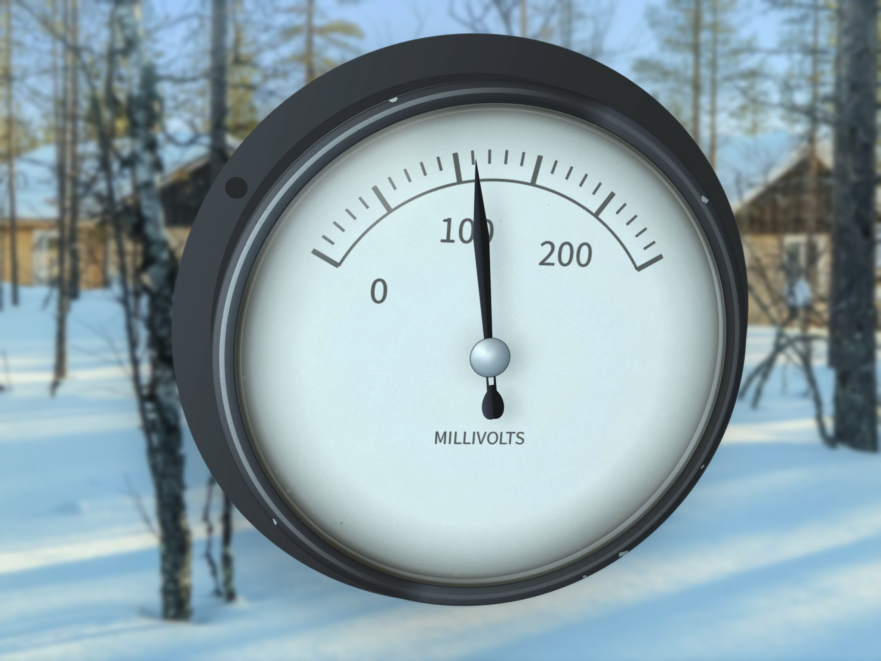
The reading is 110
